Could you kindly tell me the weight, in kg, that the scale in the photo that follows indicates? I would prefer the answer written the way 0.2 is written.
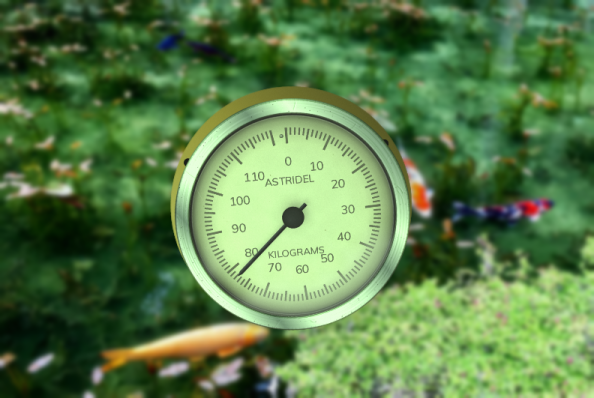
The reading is 78
